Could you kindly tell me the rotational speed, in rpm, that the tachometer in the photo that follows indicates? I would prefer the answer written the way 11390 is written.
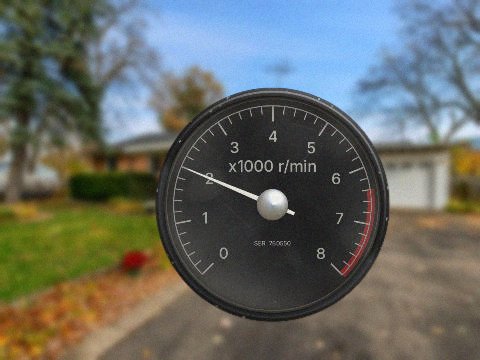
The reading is 2000
